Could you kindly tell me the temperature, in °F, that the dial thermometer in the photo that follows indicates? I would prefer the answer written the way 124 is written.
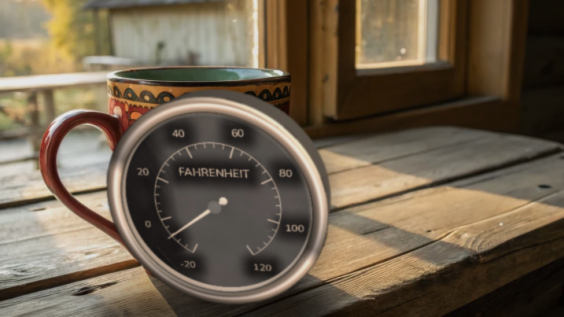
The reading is -8
